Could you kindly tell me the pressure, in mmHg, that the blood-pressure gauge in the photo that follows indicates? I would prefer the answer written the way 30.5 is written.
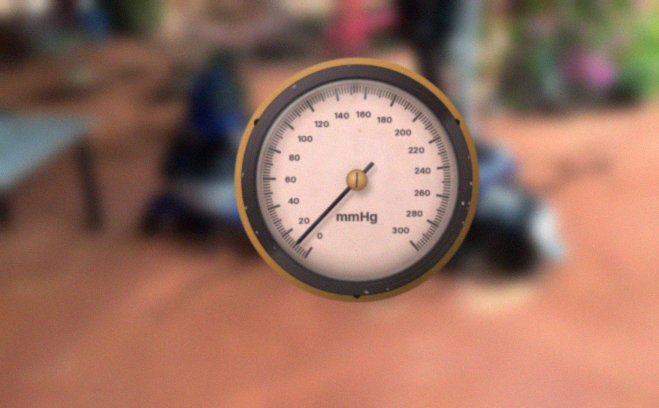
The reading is 10
